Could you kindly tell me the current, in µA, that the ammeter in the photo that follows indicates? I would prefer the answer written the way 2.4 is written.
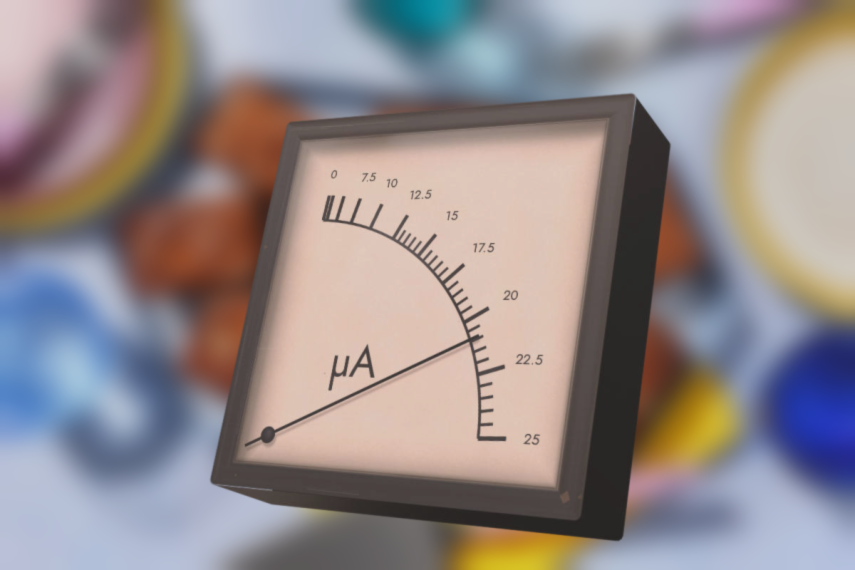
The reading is 21
